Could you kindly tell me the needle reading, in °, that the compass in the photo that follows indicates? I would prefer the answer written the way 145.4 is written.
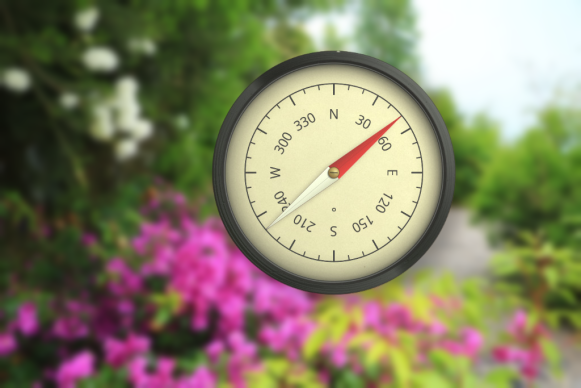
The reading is 50
